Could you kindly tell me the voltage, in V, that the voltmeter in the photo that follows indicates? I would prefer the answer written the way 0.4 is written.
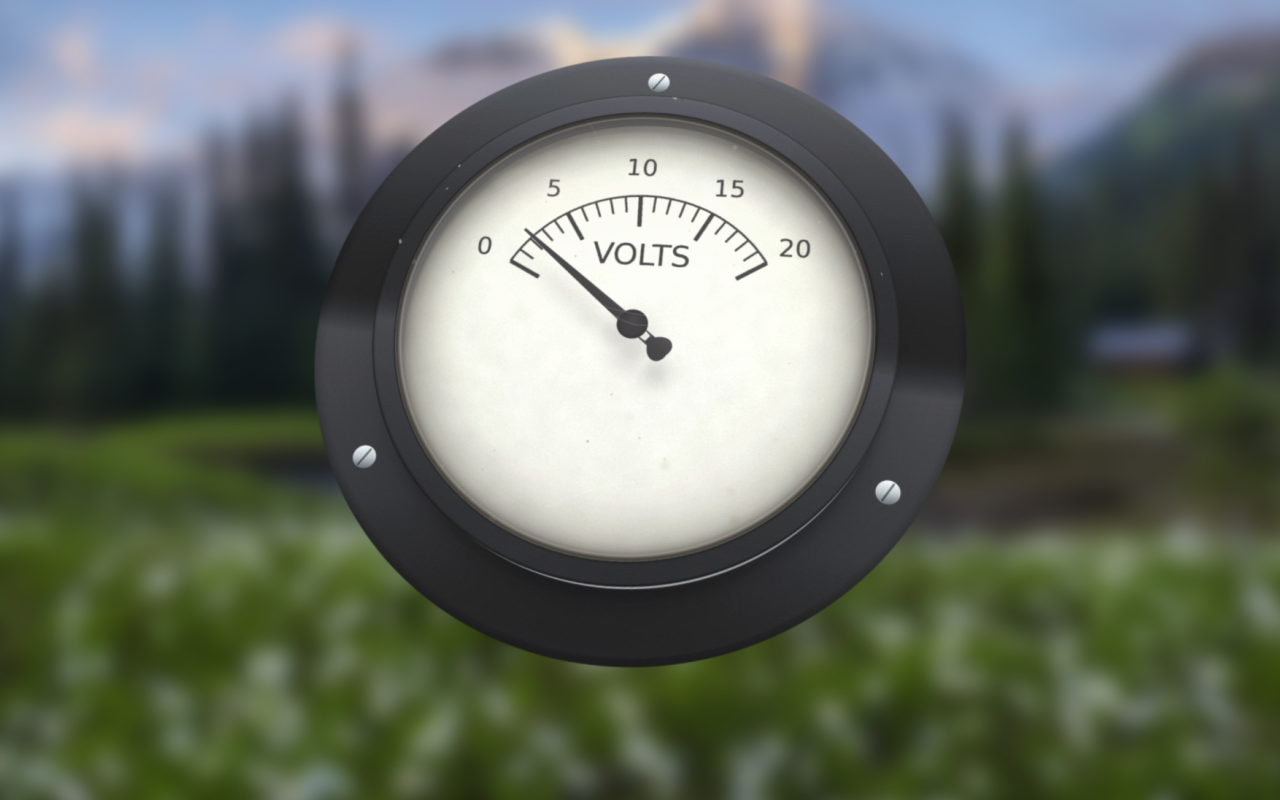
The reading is 2
